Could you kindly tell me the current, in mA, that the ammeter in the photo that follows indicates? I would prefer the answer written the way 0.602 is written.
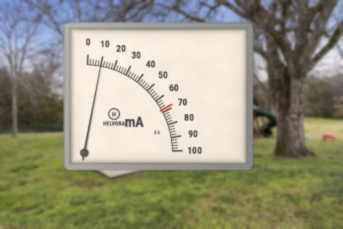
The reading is 10
